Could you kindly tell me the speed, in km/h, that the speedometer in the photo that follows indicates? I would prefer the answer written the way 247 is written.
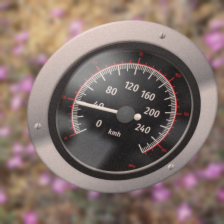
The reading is 40
